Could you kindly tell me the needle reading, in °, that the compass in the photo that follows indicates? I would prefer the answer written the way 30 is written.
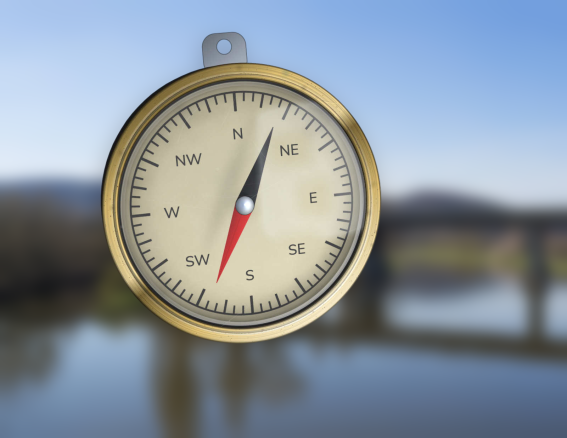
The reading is 205
